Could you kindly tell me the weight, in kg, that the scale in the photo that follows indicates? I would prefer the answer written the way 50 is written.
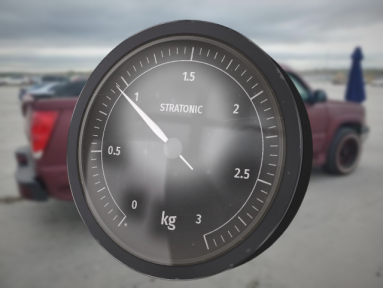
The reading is 0.95
